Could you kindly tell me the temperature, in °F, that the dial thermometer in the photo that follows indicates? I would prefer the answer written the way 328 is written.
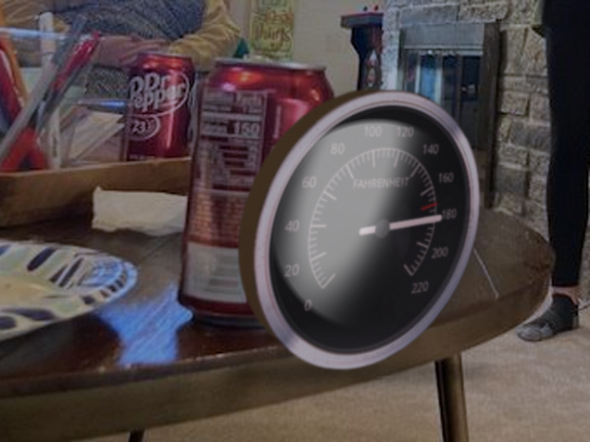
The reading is 180
